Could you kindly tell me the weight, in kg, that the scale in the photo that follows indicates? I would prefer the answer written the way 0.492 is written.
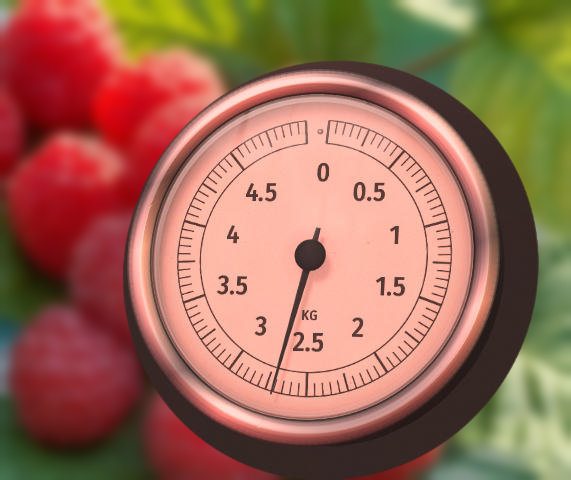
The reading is 2.7
